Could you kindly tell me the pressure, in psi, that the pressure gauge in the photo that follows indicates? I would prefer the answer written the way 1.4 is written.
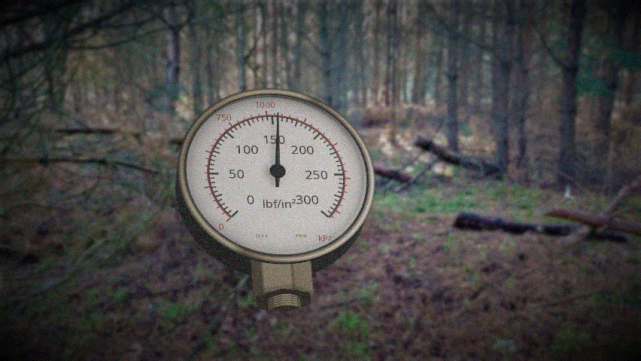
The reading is 155
